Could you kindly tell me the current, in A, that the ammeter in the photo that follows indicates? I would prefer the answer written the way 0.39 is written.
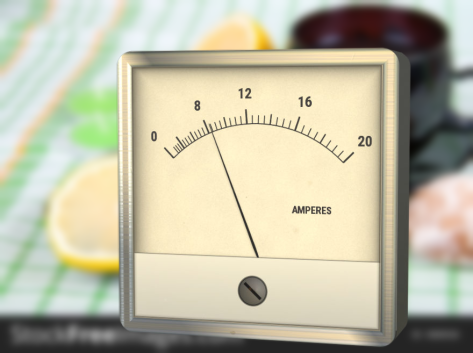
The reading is 8.5
